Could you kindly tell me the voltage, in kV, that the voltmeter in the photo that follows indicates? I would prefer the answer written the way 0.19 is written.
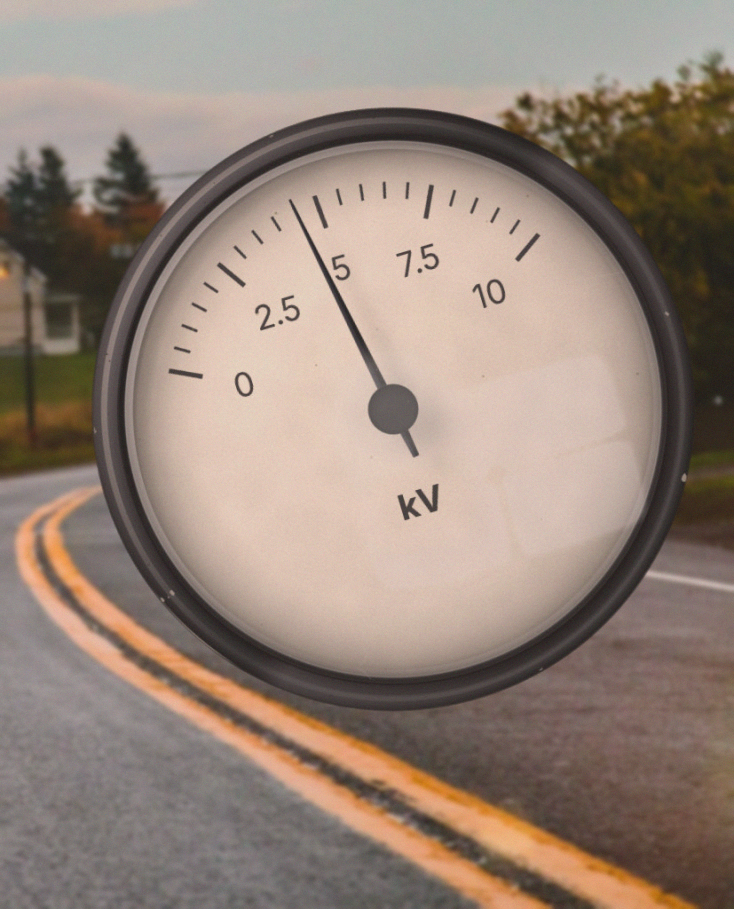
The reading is 4.5
